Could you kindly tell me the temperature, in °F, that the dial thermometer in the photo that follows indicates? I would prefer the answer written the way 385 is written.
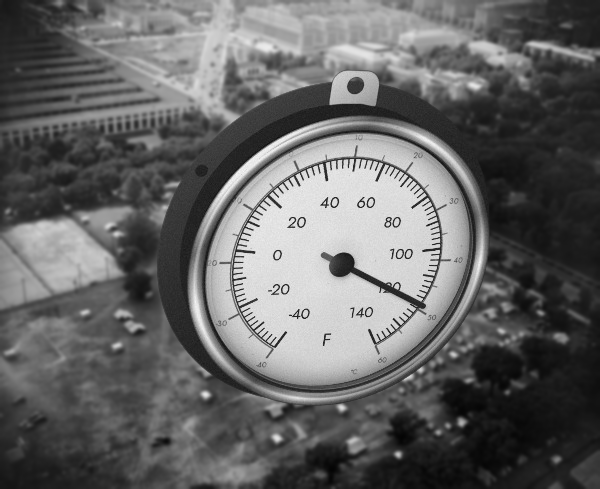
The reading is 120
